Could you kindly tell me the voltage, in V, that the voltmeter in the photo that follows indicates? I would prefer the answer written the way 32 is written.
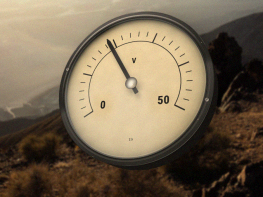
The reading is 19
